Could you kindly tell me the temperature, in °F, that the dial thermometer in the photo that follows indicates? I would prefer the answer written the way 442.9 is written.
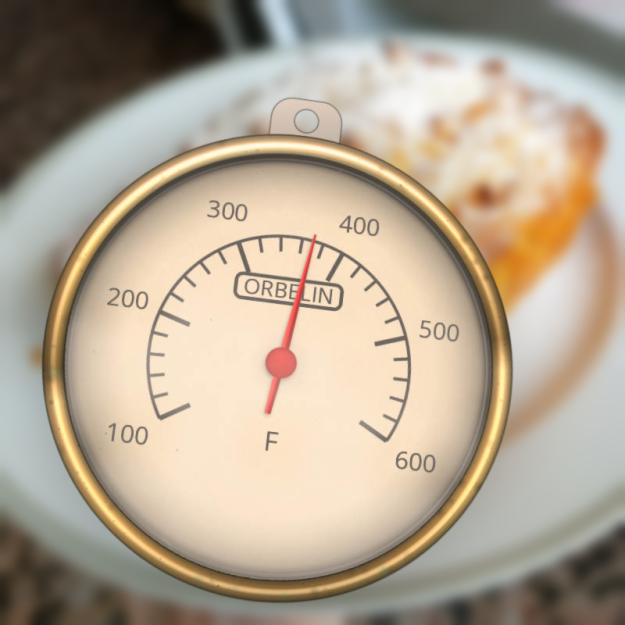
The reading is 370
